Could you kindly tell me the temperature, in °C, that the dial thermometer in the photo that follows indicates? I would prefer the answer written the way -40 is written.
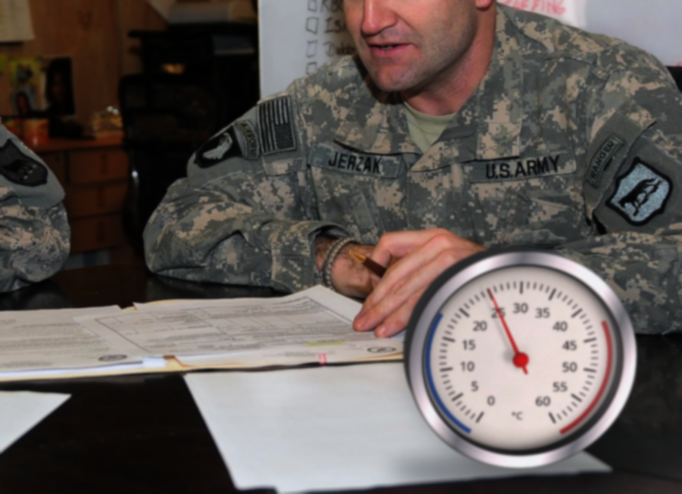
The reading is 25
